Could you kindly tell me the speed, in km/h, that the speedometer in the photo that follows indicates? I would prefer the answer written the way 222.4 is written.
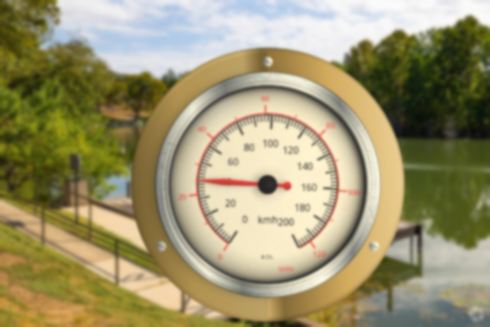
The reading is 40
